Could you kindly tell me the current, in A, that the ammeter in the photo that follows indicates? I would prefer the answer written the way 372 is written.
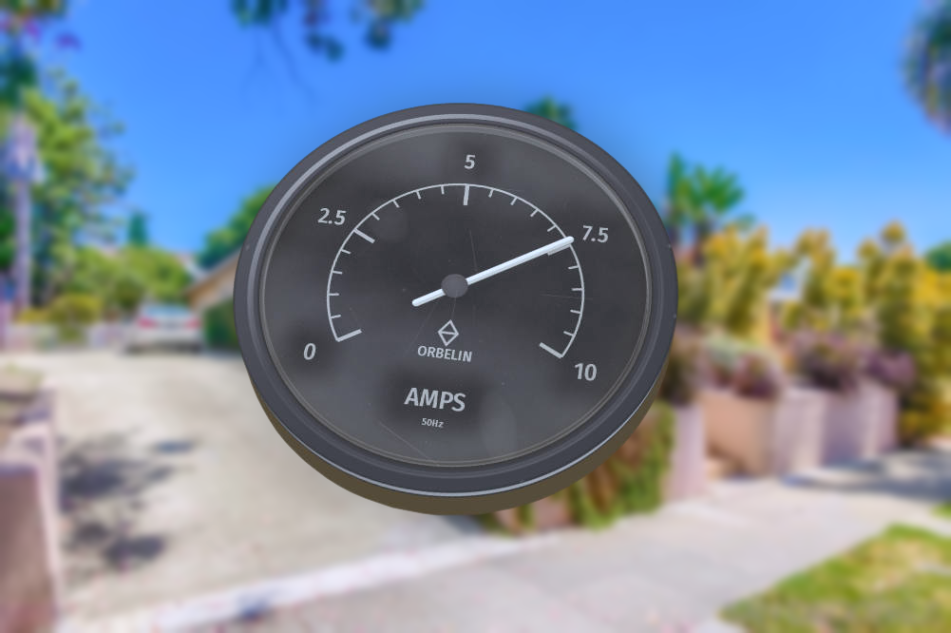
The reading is 7.5
